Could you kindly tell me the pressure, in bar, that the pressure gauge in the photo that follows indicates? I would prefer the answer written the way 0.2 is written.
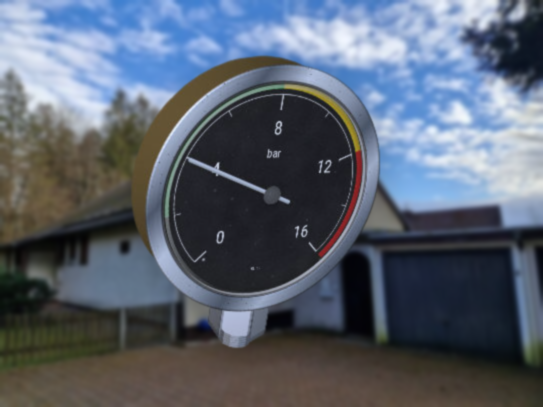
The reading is 4
